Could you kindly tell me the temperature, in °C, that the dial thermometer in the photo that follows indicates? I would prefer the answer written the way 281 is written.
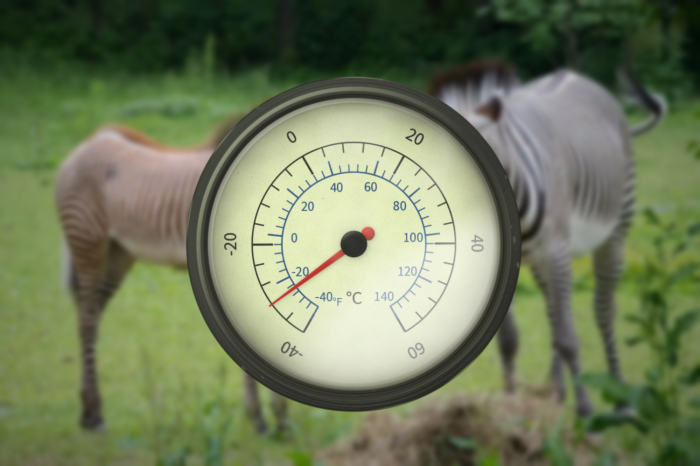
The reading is -32
